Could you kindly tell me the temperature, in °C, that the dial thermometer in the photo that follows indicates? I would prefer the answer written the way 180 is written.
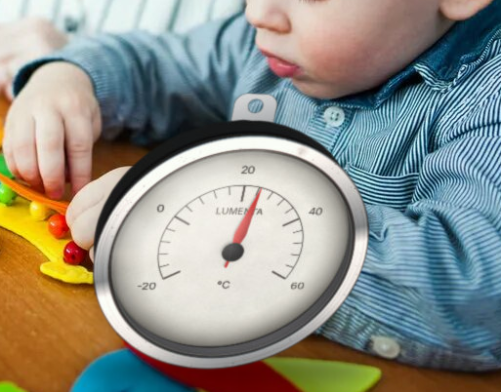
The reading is 24
